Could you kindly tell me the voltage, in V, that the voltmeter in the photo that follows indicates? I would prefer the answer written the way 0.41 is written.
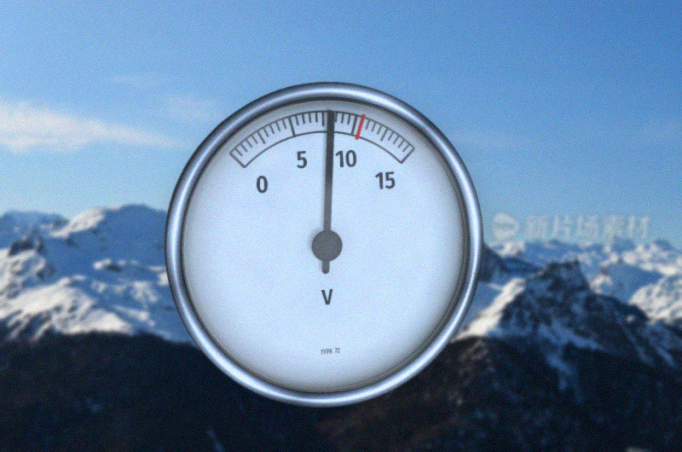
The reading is 8
